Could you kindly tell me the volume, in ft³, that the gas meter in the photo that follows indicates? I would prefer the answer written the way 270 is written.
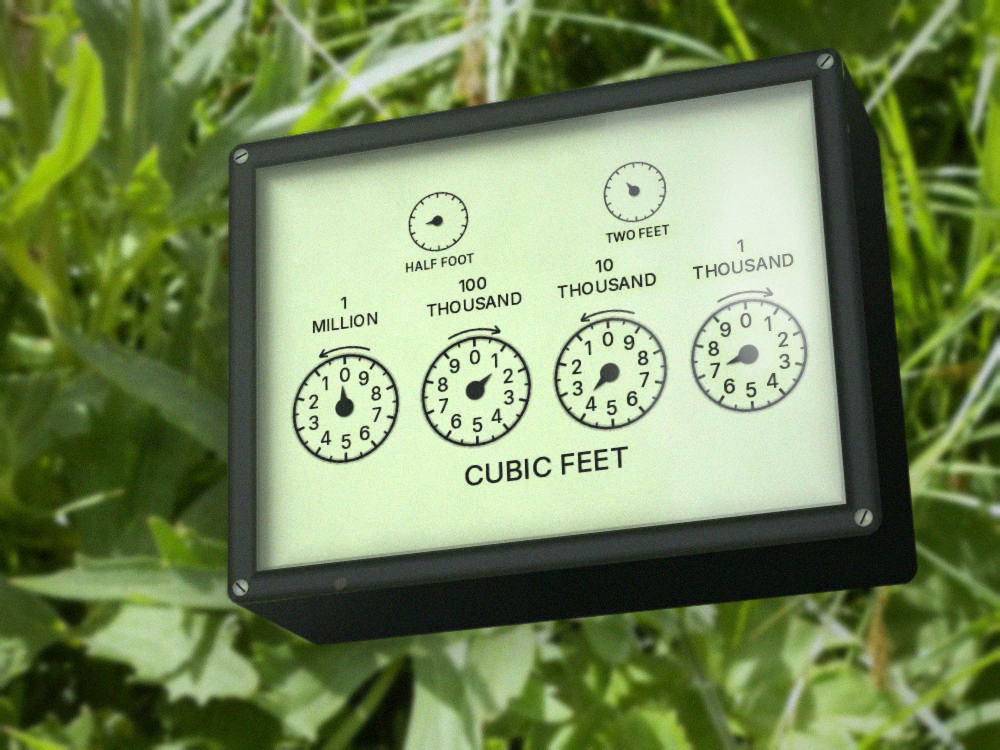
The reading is 13700
